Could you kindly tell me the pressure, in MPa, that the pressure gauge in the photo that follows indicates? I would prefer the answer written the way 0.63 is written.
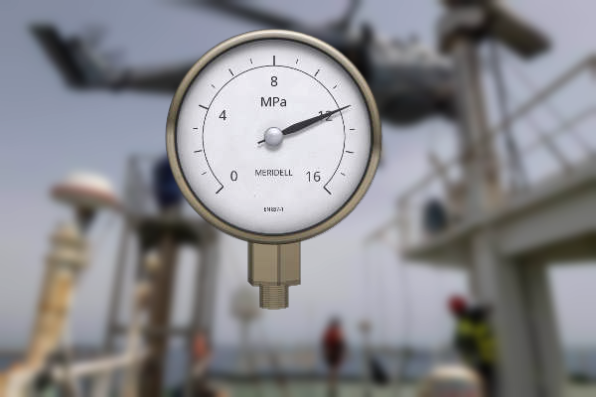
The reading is 12
